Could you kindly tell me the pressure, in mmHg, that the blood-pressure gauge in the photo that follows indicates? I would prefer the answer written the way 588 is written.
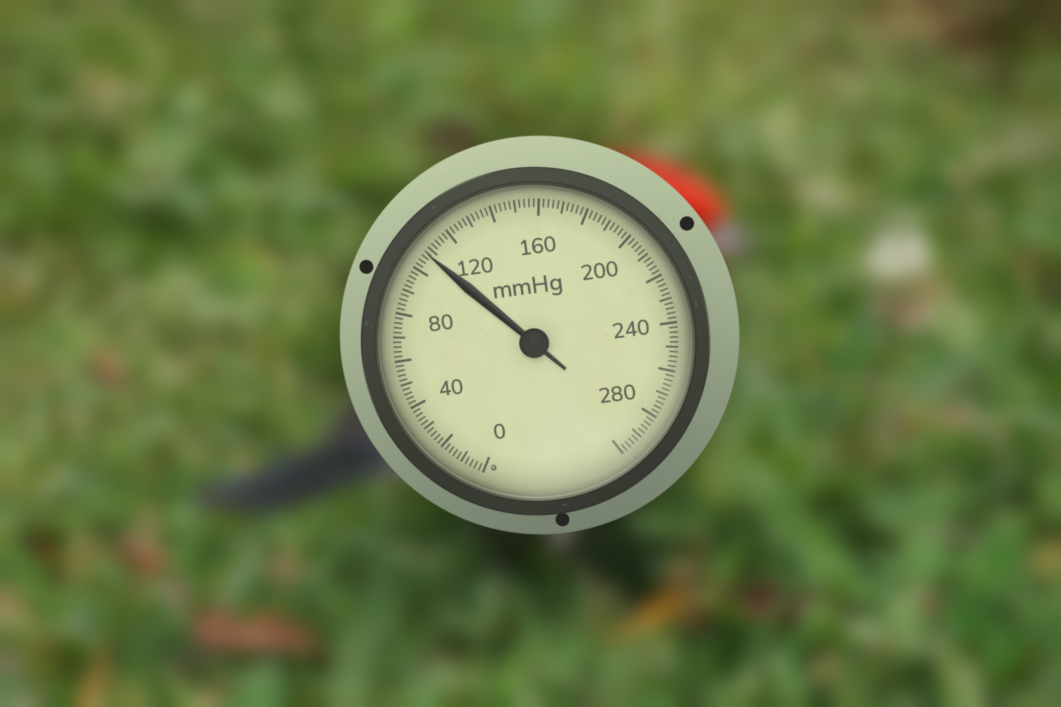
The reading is 108
